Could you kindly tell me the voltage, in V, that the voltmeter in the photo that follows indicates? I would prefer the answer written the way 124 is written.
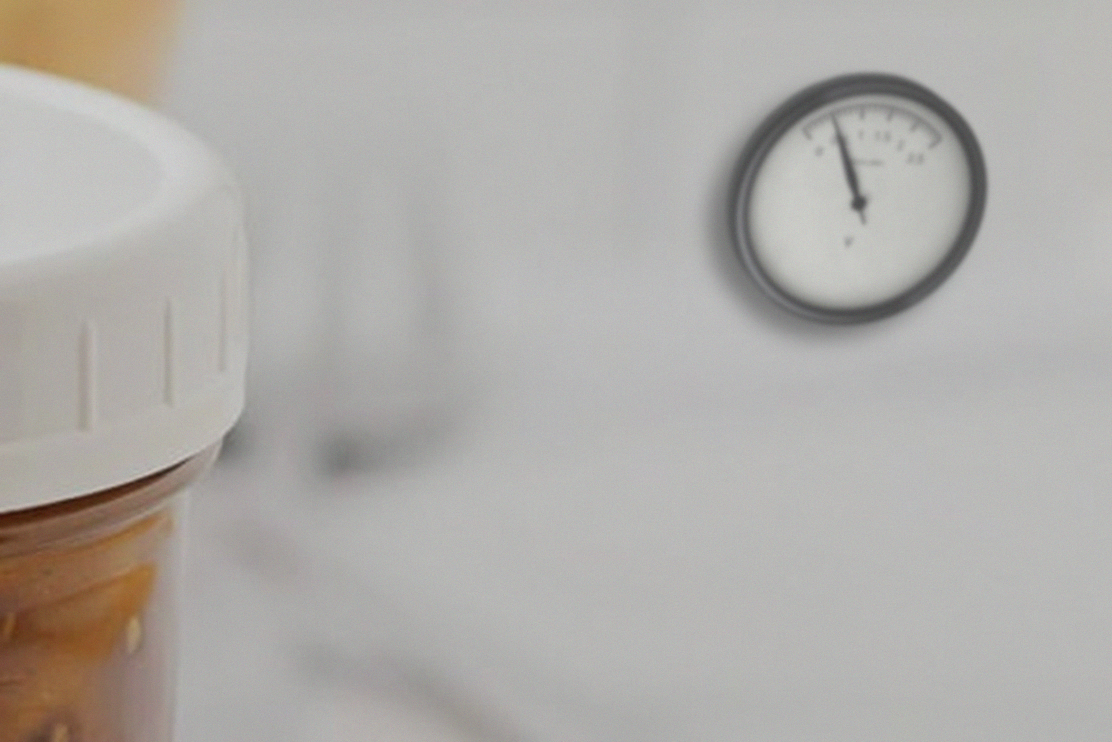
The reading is 0.5
